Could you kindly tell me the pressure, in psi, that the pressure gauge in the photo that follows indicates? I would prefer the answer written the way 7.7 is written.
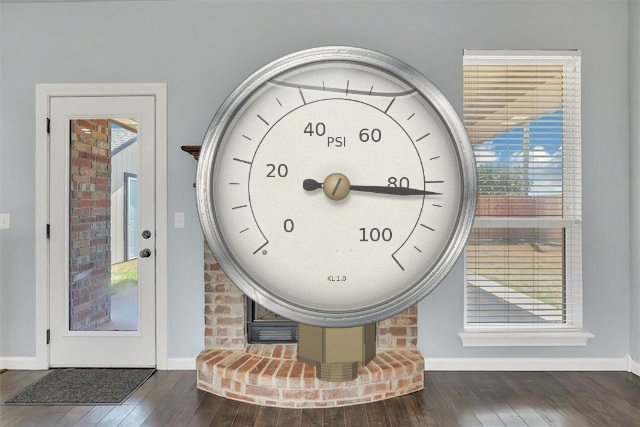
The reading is 82.5
